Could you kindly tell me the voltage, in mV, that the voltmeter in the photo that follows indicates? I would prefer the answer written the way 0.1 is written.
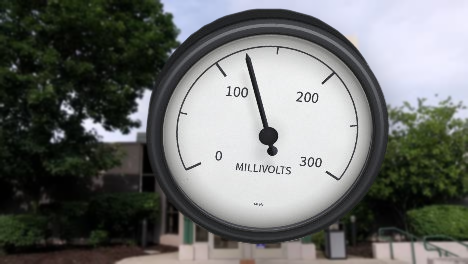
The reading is 125
